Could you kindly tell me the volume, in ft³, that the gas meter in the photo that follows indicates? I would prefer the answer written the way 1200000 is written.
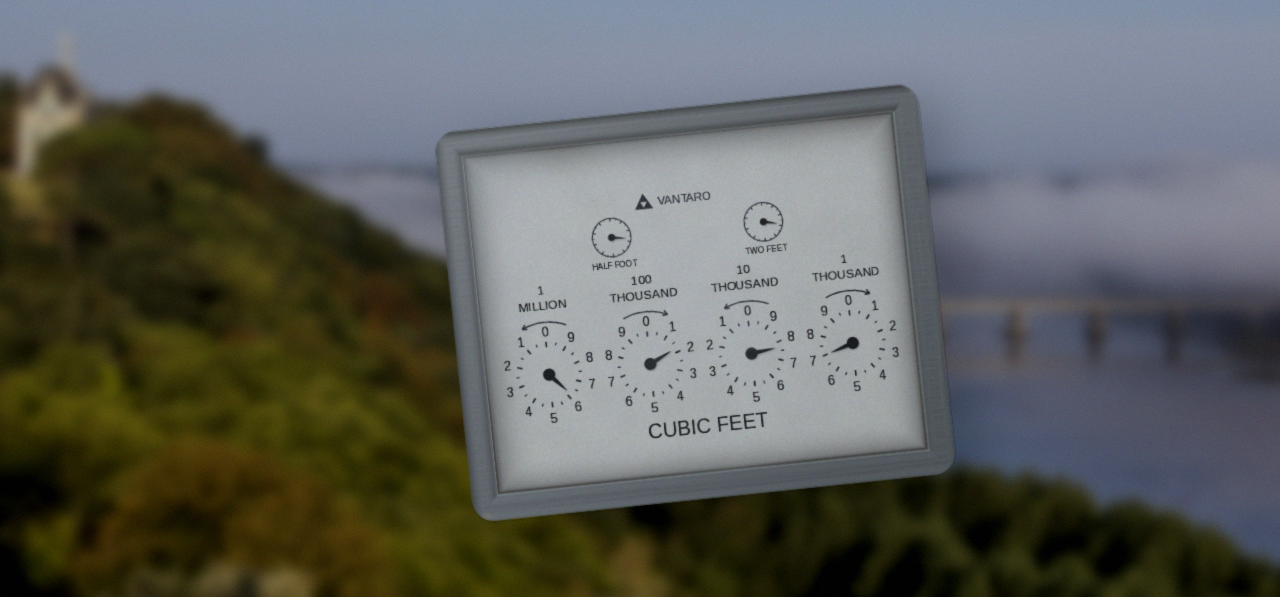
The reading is 617700
